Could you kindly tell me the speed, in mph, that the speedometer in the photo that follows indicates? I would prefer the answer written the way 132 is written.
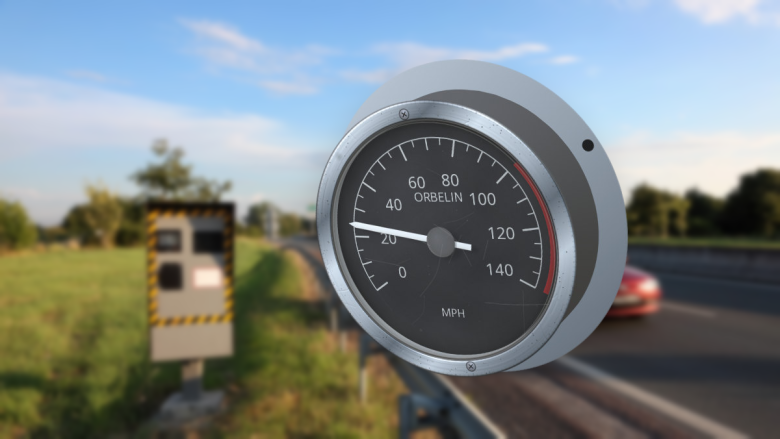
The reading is 25
